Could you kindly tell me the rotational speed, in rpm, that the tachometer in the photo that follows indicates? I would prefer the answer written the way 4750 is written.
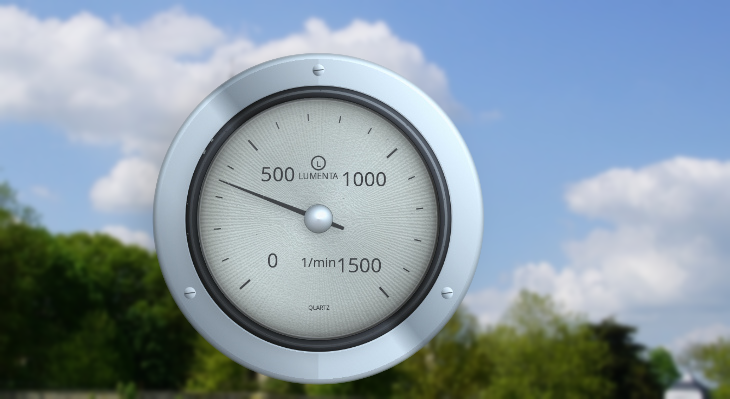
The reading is 350
